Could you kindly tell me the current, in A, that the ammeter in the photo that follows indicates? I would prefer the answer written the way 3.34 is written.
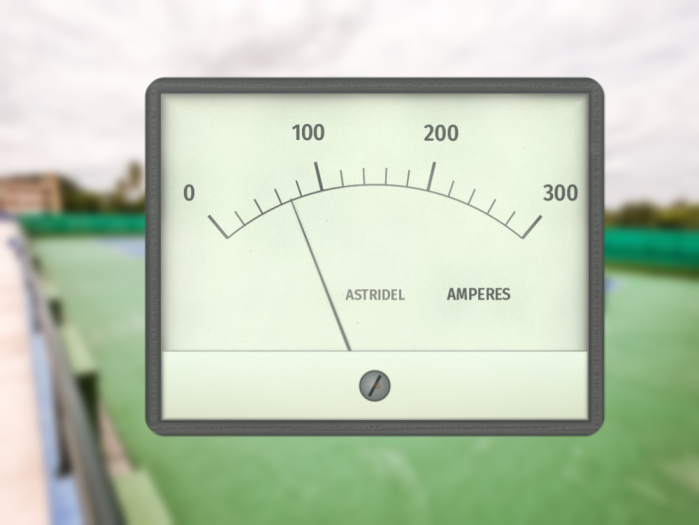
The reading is 70
